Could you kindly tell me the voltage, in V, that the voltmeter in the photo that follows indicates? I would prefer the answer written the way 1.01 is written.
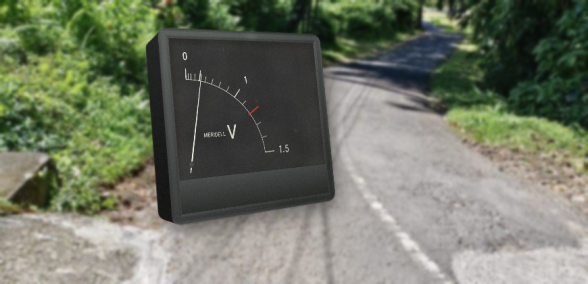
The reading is 0.5
